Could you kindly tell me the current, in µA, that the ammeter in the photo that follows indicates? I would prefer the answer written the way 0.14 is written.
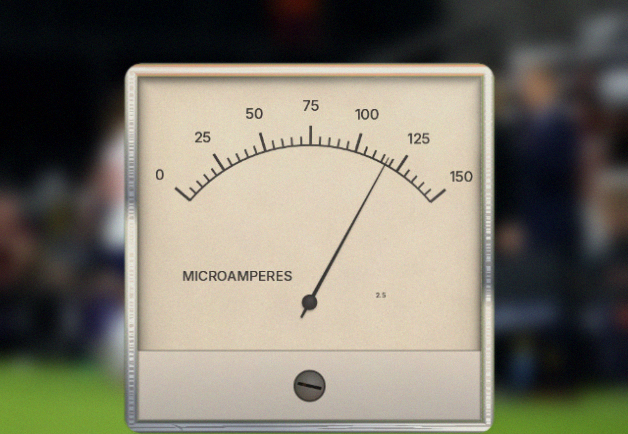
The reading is 117.5
